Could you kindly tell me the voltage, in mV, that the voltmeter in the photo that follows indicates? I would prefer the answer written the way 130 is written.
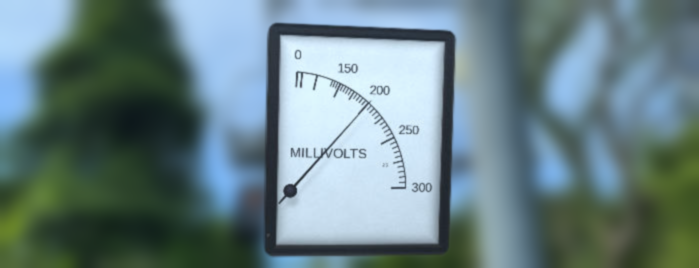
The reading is 200
